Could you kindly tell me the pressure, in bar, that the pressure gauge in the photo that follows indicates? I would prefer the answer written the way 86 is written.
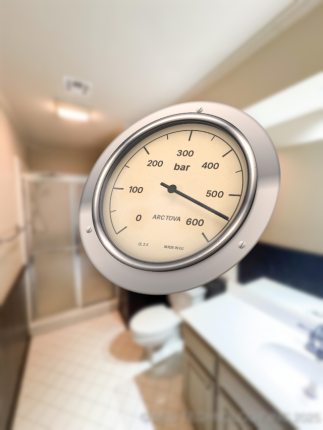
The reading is 550
